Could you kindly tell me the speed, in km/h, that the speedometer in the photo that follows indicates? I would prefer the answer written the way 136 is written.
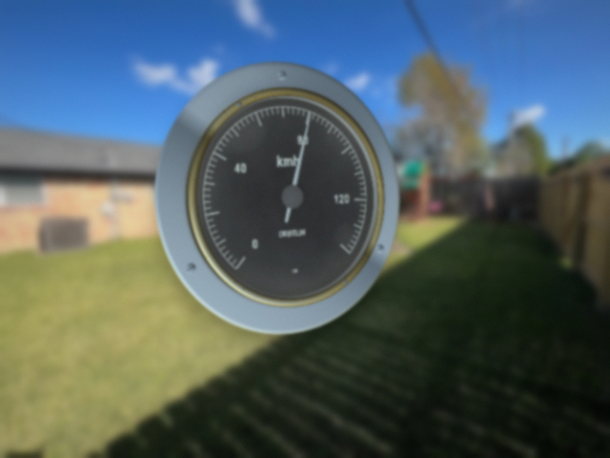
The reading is 80
